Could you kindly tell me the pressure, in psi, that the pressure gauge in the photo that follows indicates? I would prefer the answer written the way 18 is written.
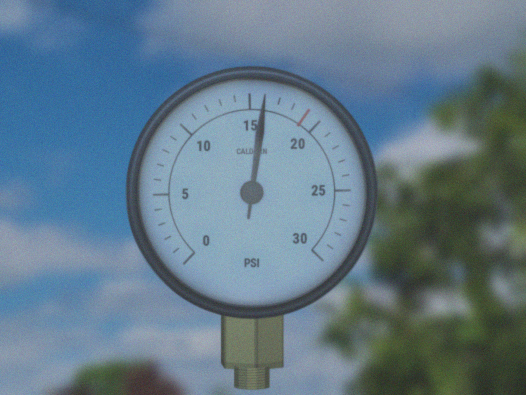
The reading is 16
